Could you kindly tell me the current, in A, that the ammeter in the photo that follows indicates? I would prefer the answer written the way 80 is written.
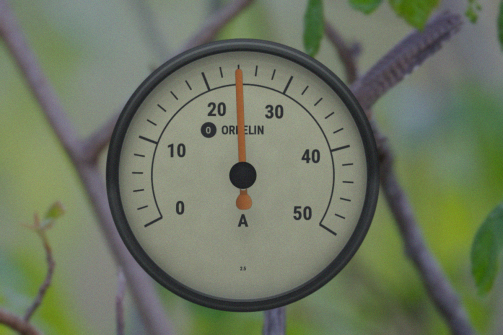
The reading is 24
